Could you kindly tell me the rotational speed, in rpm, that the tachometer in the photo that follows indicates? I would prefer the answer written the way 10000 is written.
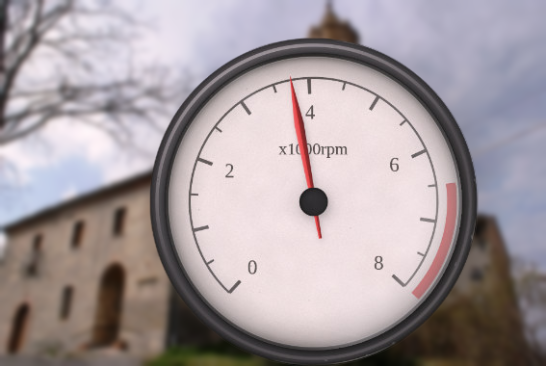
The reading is 3750
